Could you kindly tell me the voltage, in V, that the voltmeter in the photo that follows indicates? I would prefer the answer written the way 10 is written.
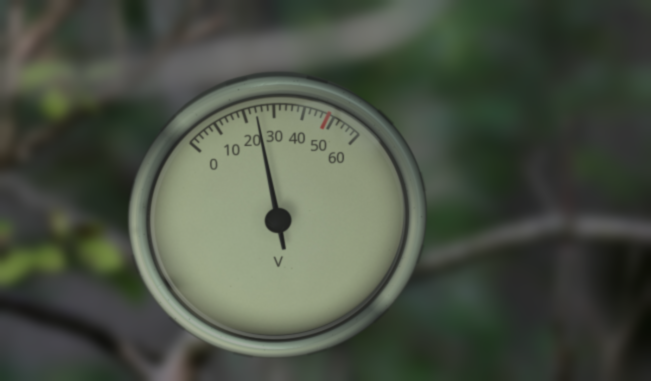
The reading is 24
